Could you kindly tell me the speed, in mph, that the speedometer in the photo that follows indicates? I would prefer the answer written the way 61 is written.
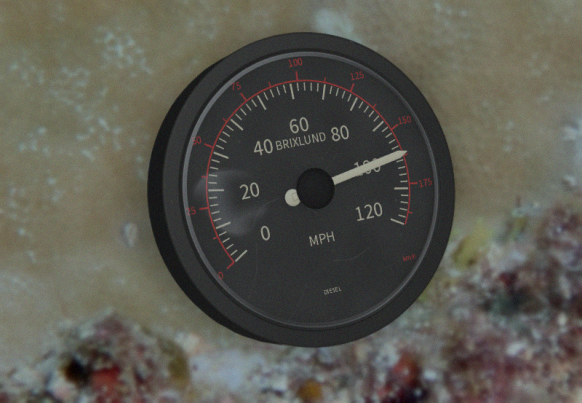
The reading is 100
